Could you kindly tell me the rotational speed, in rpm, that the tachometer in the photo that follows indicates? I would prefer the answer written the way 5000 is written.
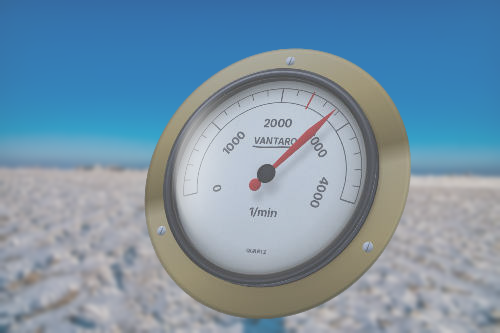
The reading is 2800
